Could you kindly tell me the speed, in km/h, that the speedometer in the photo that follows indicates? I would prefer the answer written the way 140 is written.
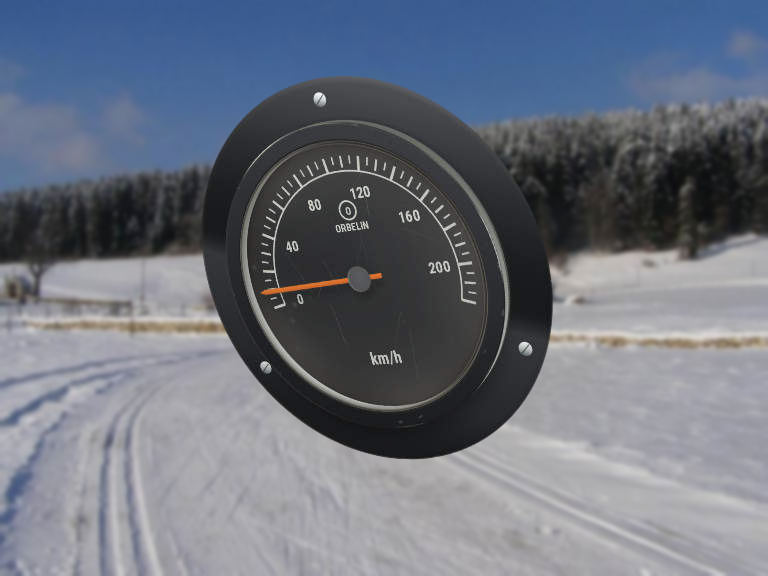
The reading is 10
